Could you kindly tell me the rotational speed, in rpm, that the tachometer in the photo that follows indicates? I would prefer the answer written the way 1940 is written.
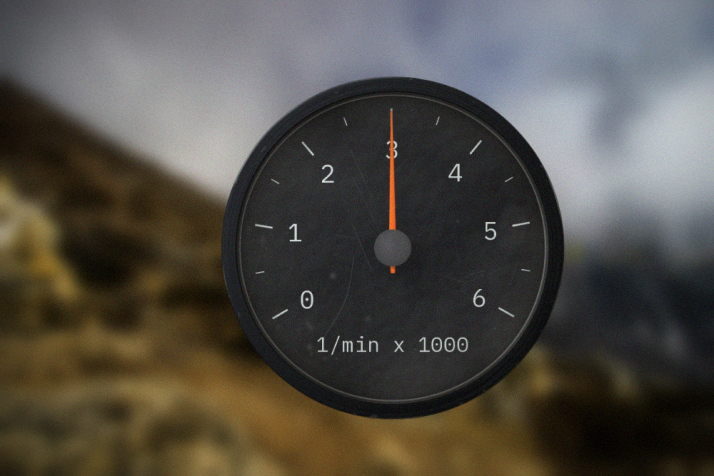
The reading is 3000
